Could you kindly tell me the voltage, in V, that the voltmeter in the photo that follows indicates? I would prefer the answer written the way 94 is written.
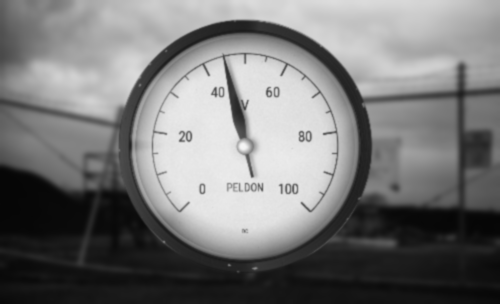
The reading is 45
